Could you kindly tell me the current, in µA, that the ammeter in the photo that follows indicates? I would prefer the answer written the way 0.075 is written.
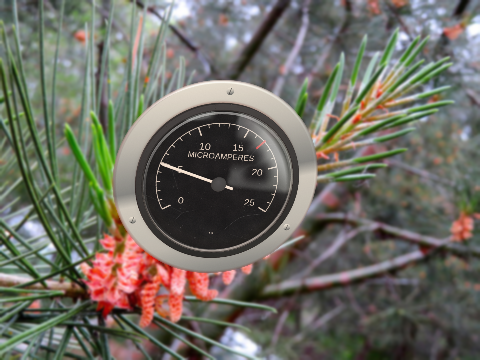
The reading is 5
